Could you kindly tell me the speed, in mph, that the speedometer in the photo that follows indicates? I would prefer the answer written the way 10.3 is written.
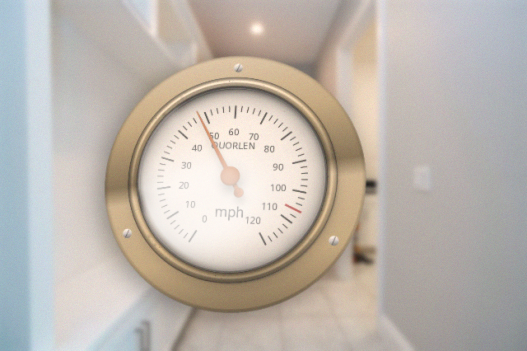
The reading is 48
